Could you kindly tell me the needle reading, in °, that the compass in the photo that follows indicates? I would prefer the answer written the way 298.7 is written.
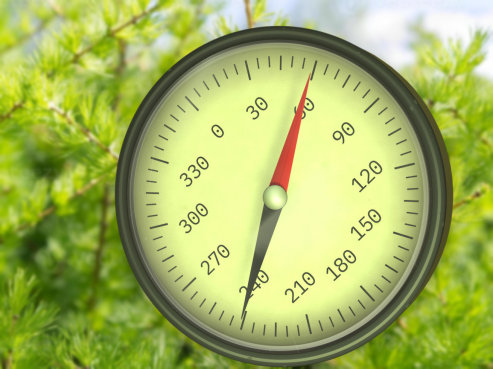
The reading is 60
